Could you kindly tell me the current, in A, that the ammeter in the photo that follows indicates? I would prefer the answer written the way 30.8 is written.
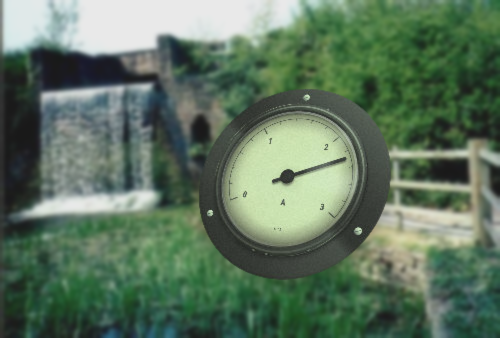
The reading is 2.3
